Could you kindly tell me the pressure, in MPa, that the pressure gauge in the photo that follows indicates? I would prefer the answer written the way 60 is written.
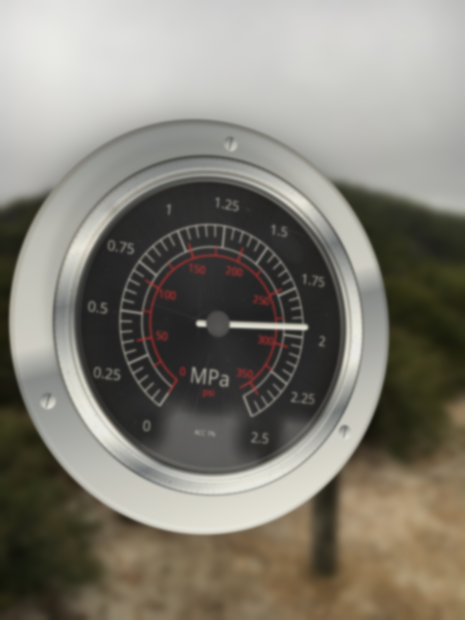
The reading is 1.95
